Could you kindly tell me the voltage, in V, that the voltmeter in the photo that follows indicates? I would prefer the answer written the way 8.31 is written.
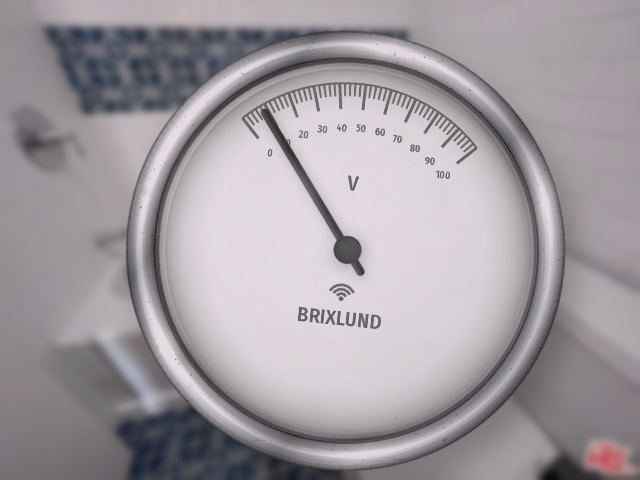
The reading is 8
